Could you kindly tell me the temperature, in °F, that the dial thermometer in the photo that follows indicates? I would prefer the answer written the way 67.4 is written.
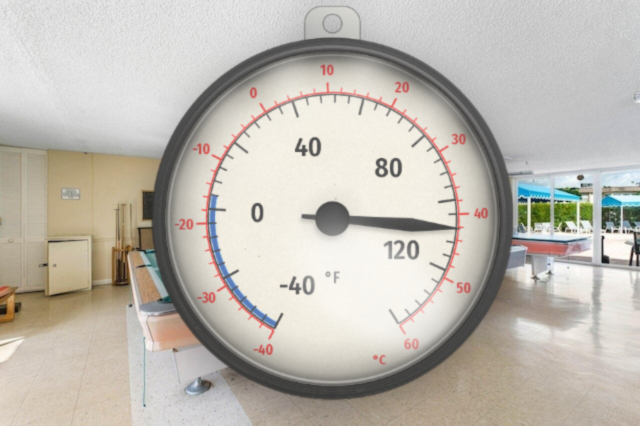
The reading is 108
